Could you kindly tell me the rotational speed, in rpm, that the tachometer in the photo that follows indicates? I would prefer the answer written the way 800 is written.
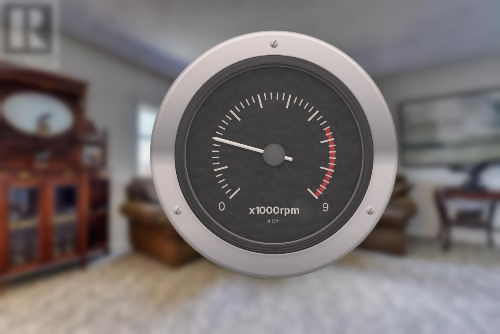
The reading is 2000
